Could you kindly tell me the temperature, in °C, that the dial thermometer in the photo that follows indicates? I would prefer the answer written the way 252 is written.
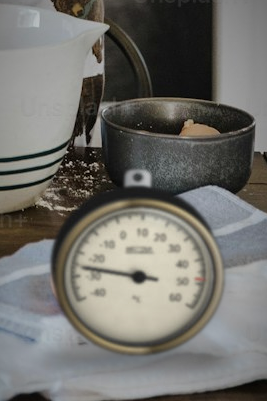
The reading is -25
